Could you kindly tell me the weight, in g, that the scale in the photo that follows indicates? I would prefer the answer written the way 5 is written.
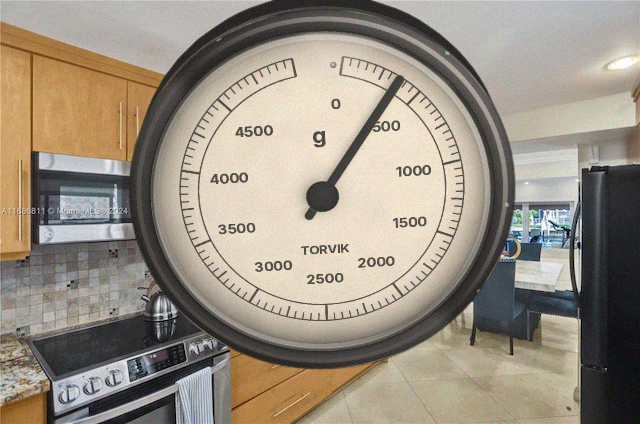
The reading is 350
